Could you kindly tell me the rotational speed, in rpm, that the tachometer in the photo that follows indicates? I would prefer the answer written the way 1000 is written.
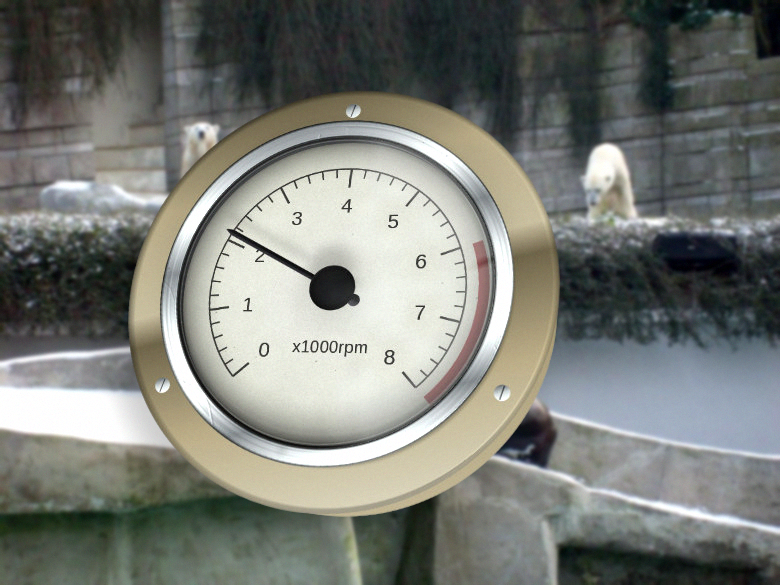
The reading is 2100
